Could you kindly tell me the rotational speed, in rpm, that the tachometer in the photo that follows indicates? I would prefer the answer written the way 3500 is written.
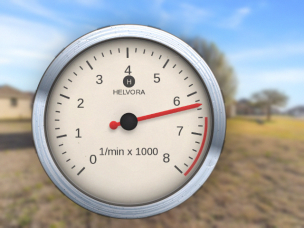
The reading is 6300
